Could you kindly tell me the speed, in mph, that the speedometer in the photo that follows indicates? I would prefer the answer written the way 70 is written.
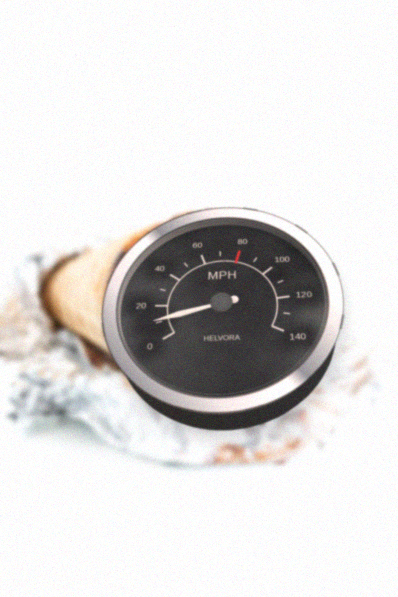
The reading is 10
